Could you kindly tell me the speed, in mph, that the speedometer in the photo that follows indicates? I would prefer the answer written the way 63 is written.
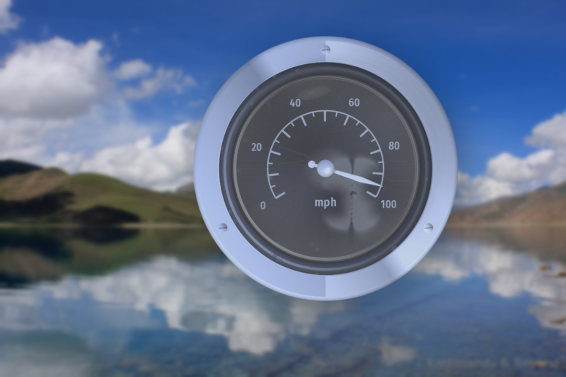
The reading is 95
